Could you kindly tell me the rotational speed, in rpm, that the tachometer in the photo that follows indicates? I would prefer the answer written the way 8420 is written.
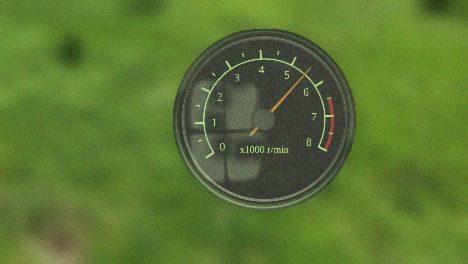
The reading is 5500
